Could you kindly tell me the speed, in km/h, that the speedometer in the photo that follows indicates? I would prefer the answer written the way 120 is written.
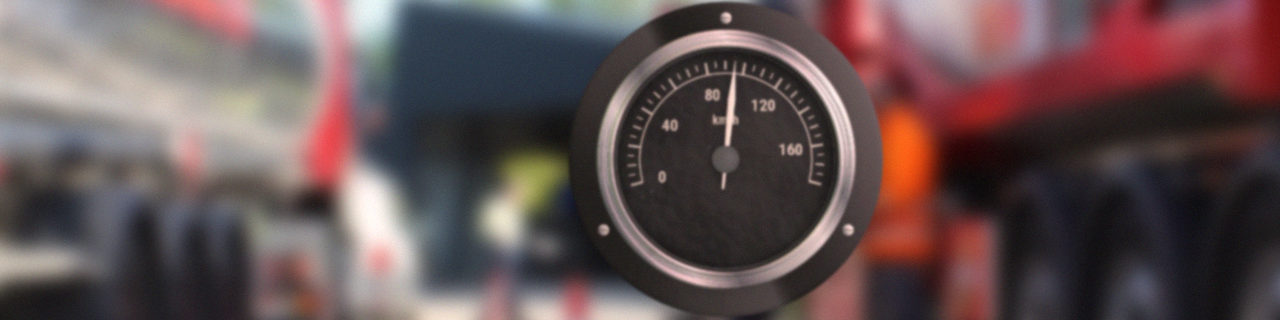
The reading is 95
